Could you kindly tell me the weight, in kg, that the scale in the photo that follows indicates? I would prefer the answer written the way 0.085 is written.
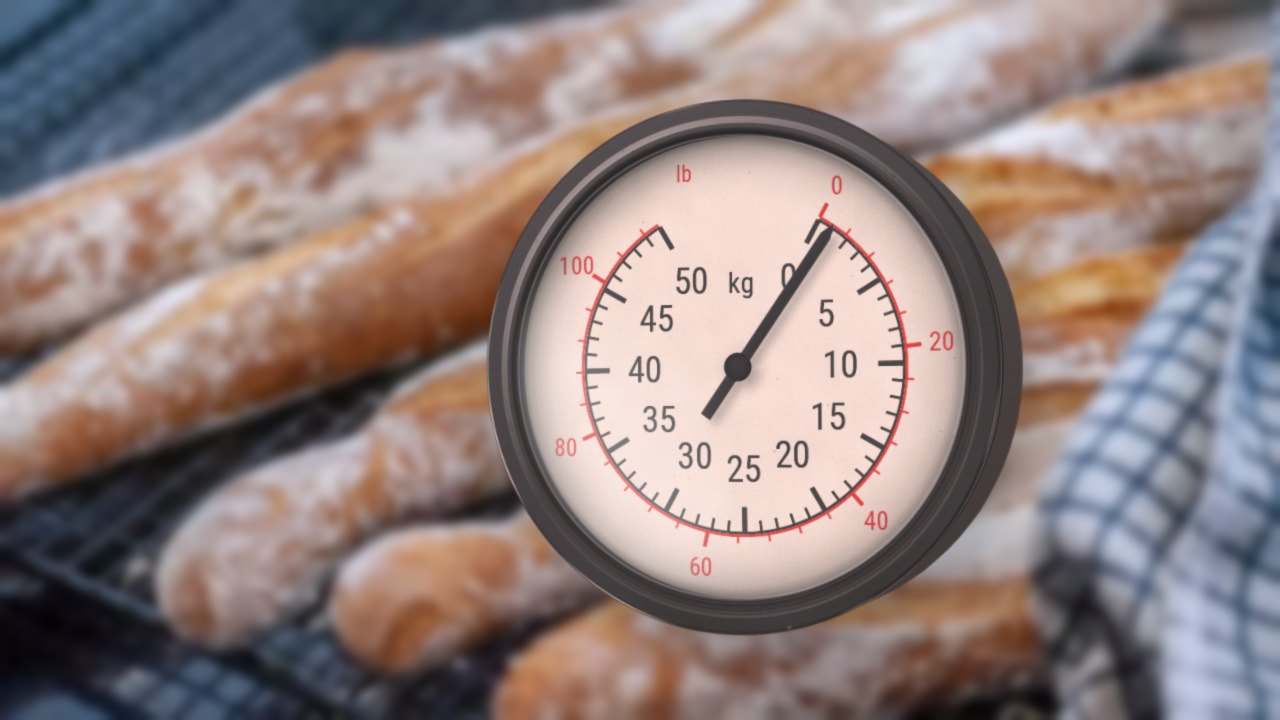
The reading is 1
